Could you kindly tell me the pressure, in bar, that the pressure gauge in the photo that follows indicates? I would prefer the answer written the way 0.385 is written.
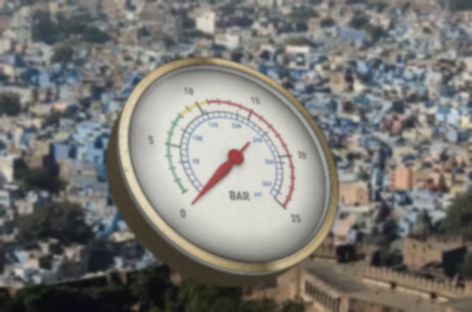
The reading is 0
